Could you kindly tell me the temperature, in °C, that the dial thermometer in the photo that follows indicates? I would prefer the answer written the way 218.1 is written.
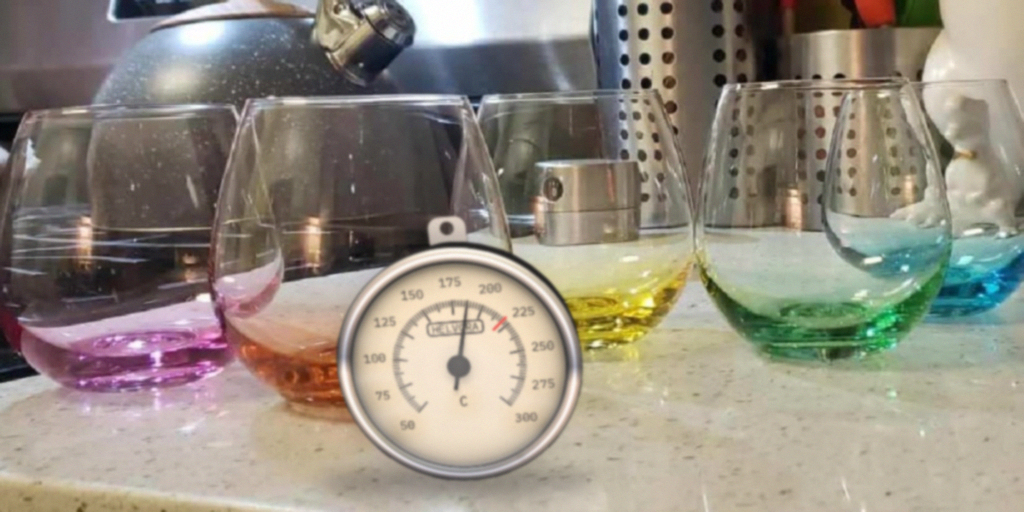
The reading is 187.5
